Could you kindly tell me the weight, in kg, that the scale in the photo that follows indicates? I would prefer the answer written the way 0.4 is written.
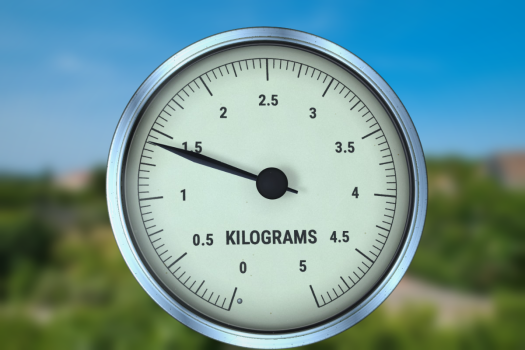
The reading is 1.4
